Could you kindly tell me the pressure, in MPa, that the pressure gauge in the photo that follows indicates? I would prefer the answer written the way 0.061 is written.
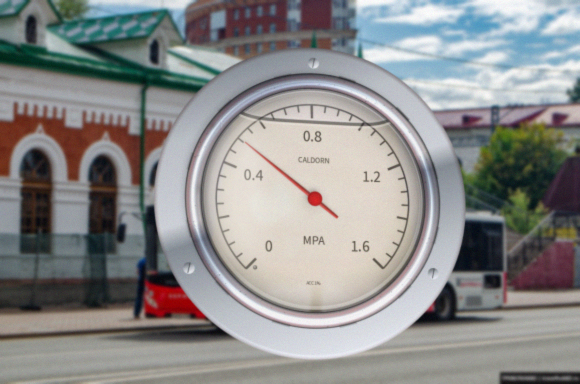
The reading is 0.5
